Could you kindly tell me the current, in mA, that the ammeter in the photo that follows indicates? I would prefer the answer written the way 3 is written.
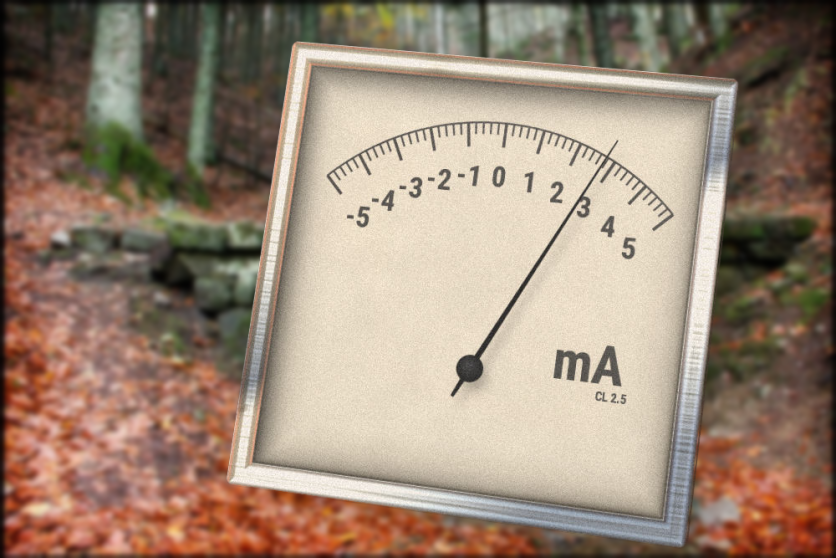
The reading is 2.8
